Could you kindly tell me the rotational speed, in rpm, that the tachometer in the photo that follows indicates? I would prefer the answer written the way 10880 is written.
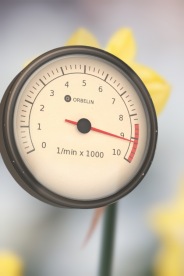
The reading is 9200
